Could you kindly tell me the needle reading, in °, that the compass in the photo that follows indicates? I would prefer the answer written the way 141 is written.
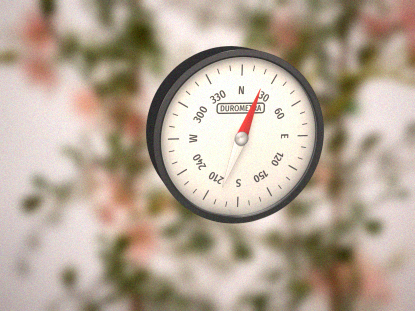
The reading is 20
